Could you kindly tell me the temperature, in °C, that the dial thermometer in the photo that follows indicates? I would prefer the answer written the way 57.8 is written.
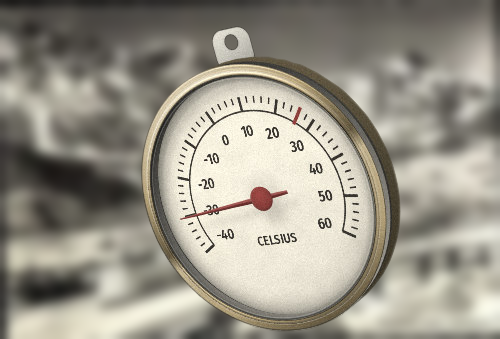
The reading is -30
